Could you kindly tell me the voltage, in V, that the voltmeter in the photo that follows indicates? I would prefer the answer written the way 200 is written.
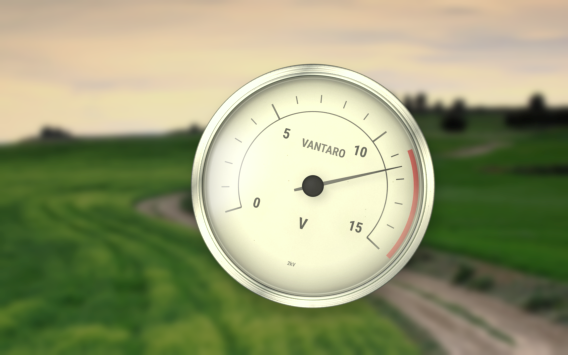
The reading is 11.5
